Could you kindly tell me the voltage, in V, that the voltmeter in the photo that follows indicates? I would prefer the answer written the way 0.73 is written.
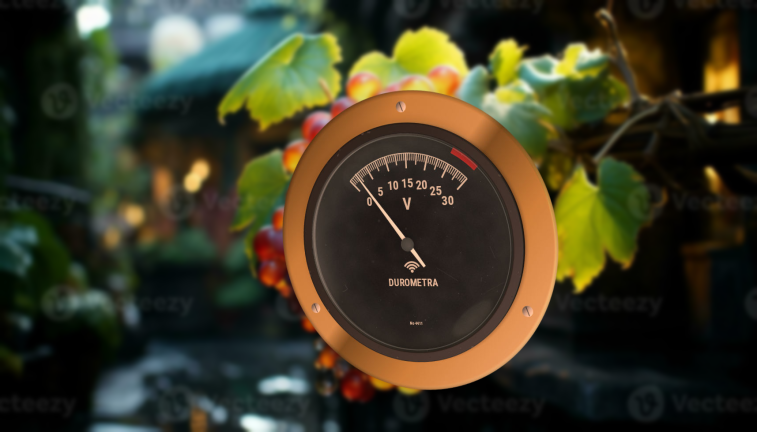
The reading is 2.5
